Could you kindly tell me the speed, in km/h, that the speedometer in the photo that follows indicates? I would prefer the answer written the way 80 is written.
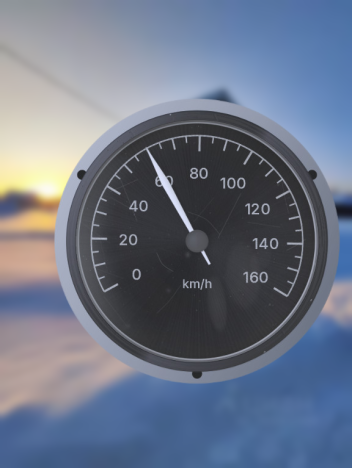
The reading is 60
